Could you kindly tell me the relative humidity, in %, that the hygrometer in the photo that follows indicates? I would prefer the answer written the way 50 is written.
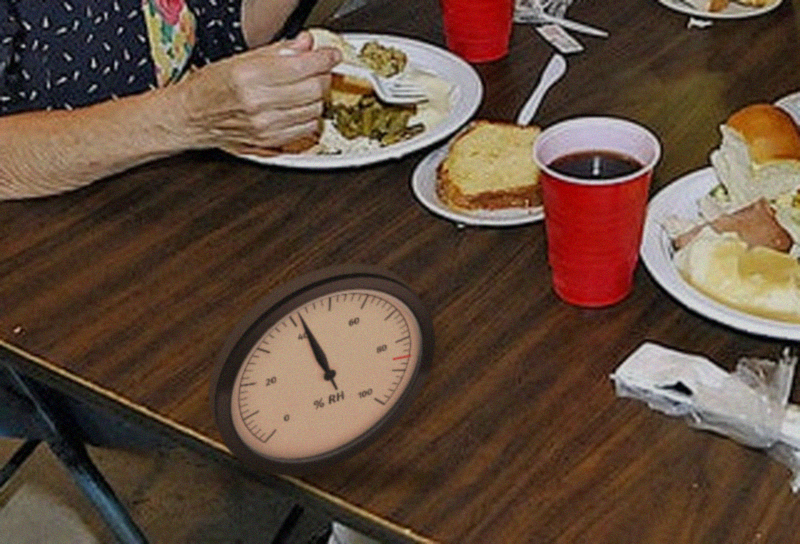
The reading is 42
